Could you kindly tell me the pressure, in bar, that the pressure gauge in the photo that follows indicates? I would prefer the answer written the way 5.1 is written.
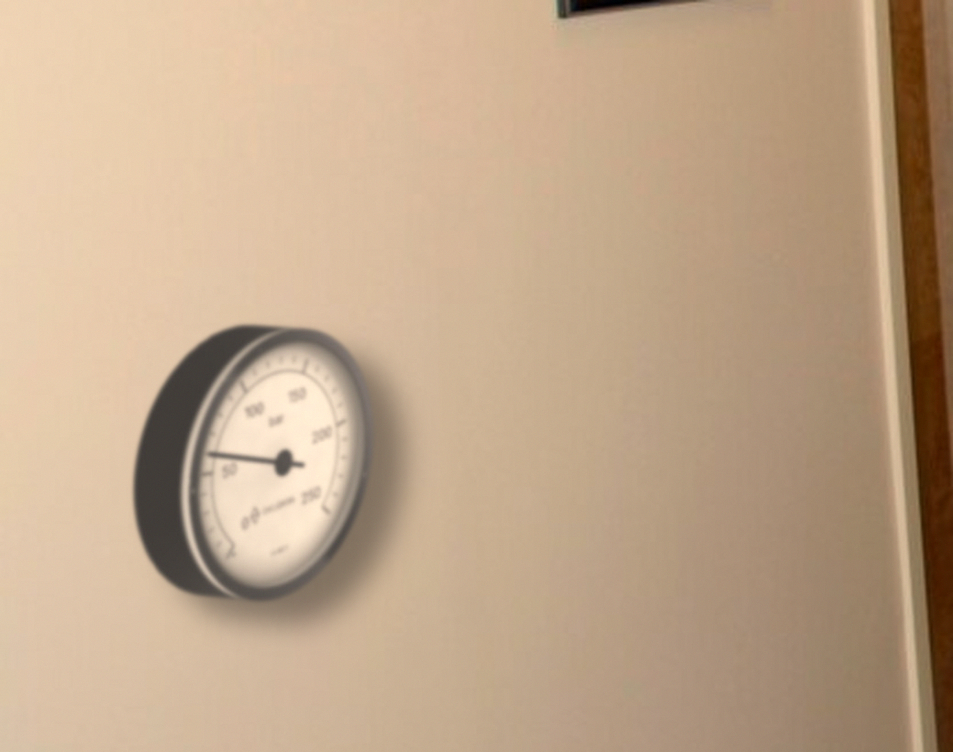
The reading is 60
